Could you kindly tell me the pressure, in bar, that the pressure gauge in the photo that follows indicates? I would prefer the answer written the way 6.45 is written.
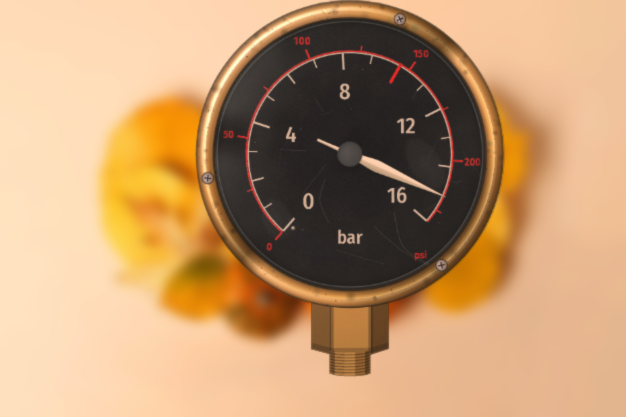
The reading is 15
